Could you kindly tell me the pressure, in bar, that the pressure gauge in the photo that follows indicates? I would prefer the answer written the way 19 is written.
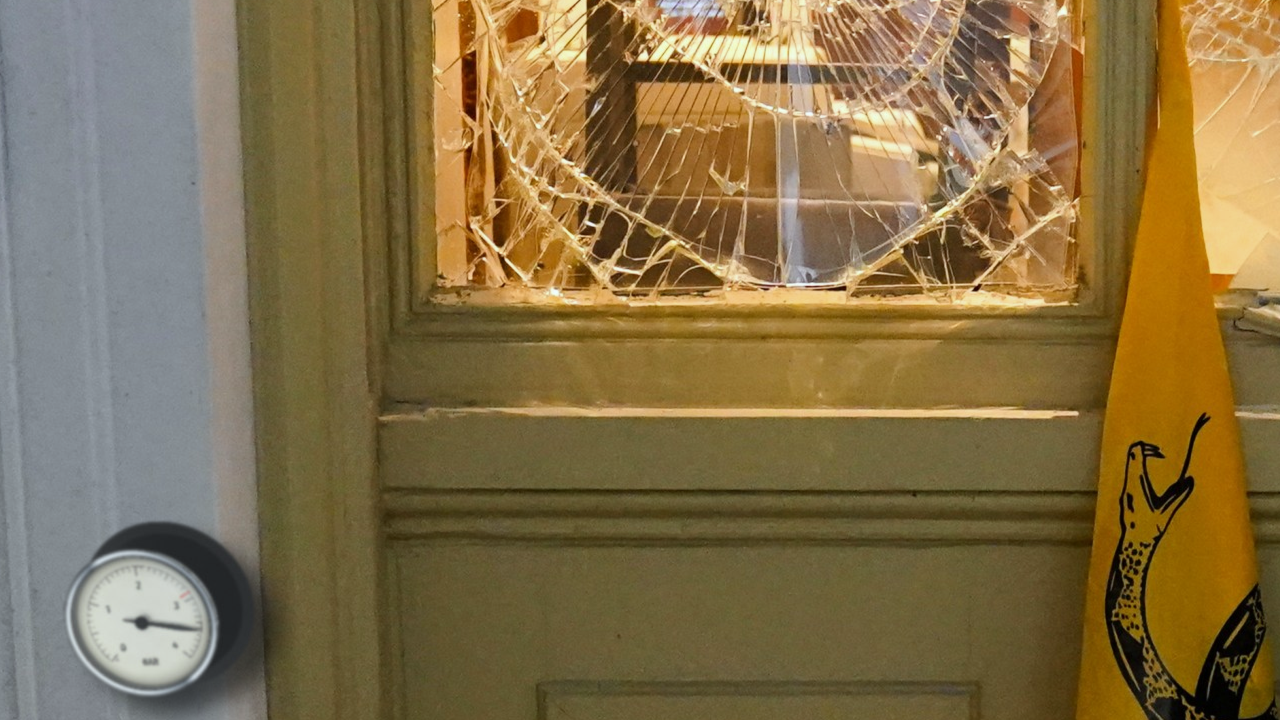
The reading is 3.5
